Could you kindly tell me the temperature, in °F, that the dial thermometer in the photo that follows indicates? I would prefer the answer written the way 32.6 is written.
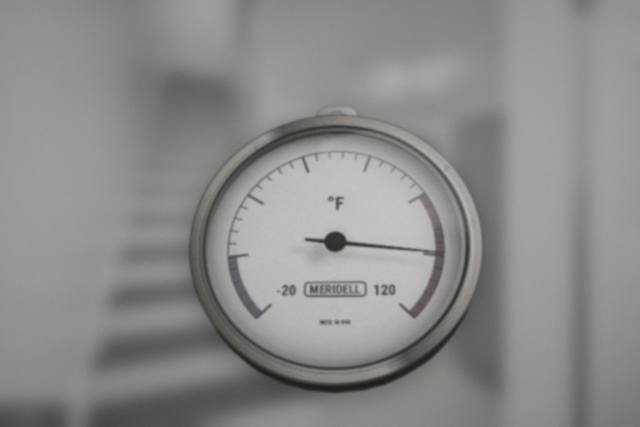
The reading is 100
